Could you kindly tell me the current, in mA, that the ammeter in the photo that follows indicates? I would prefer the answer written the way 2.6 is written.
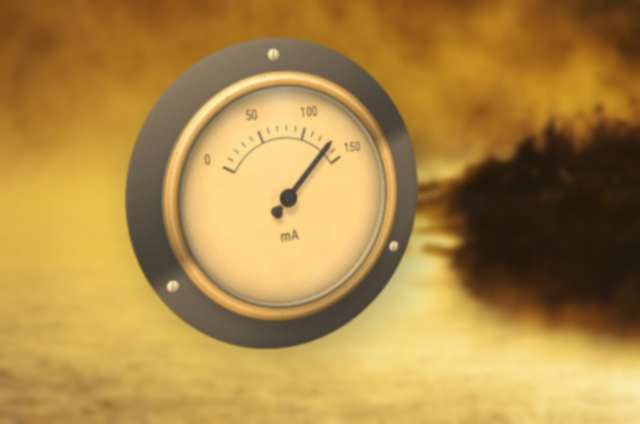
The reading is 130
